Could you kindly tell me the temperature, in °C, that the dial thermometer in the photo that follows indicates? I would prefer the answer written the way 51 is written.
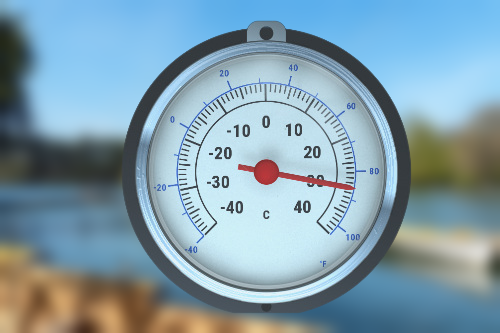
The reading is 30
